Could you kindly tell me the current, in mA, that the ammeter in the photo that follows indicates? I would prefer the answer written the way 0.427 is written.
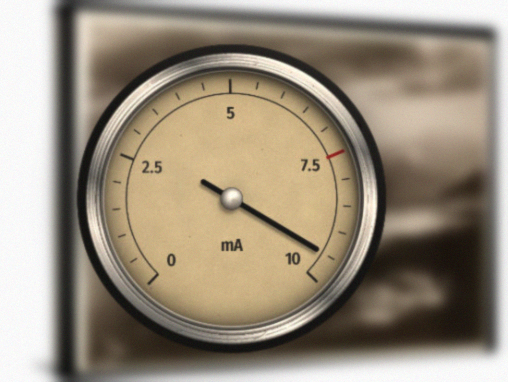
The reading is 9.5
